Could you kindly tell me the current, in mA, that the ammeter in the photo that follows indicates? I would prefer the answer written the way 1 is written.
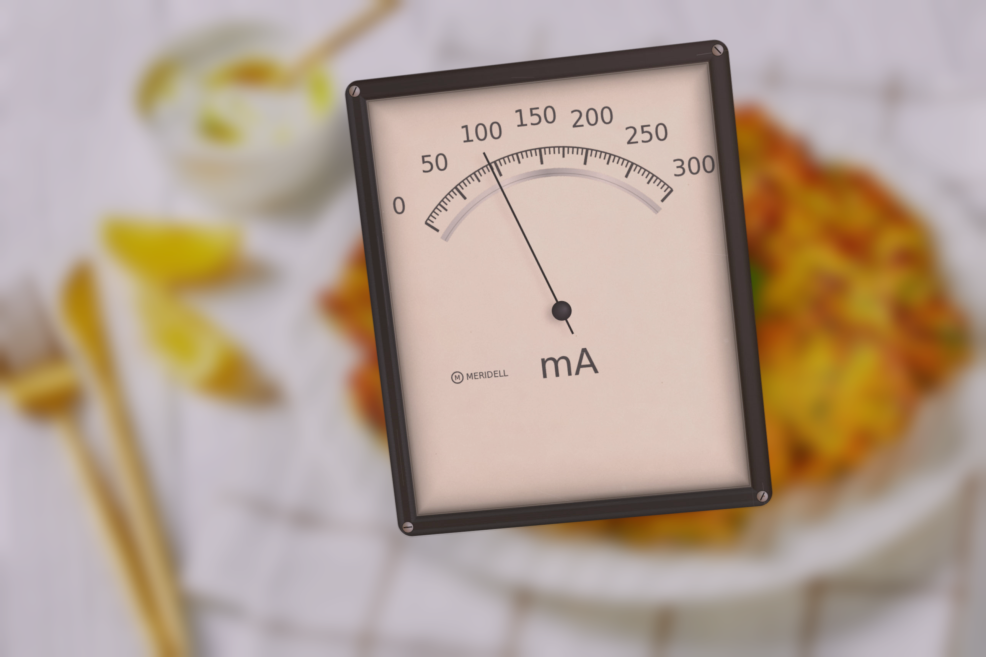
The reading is 95
